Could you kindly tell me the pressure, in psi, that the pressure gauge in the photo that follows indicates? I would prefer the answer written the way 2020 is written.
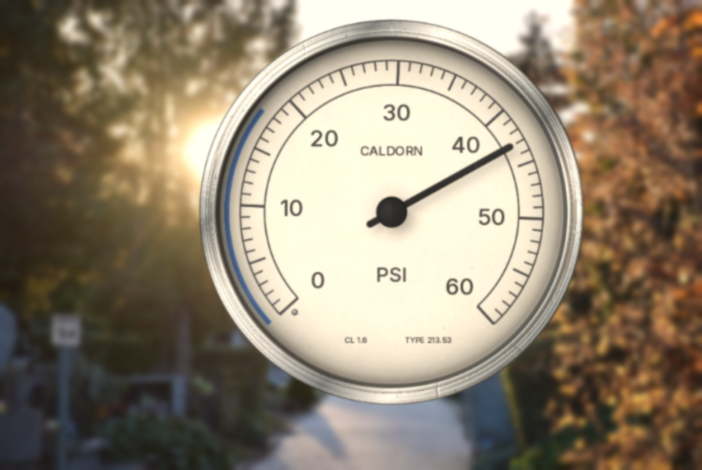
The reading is 43
